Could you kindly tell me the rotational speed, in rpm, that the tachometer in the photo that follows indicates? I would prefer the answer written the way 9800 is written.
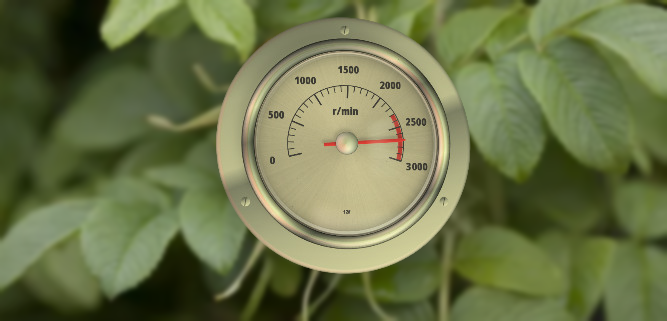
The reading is 2700
